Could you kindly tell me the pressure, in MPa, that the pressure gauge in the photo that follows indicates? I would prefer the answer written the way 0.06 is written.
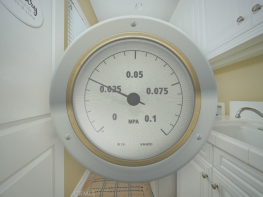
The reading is 0.025
